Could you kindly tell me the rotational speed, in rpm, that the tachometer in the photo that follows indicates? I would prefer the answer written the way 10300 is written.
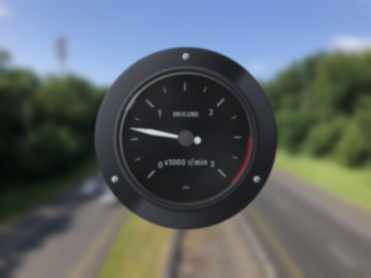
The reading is 625
